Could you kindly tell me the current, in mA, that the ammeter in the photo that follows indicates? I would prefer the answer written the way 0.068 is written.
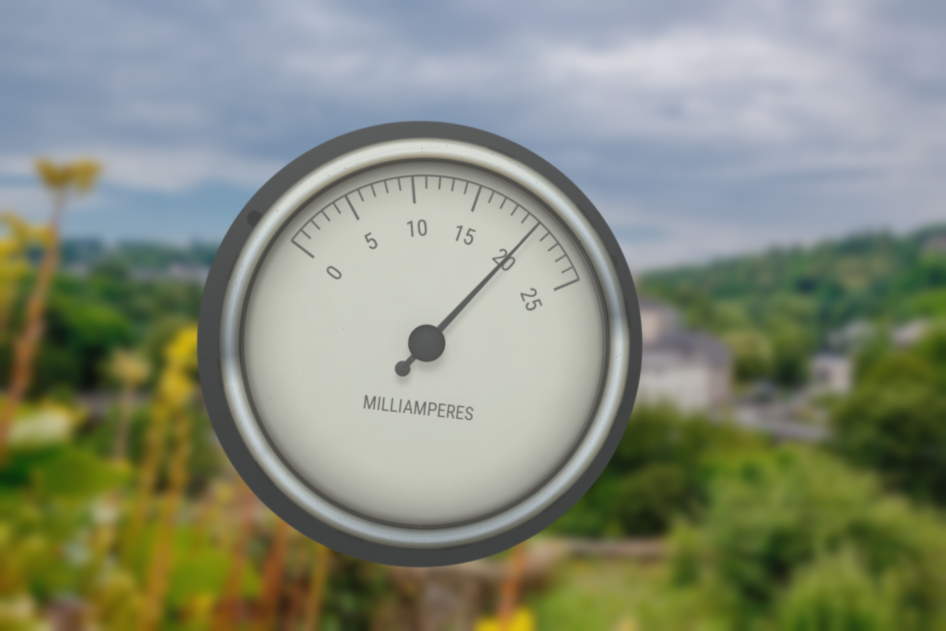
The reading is 20
